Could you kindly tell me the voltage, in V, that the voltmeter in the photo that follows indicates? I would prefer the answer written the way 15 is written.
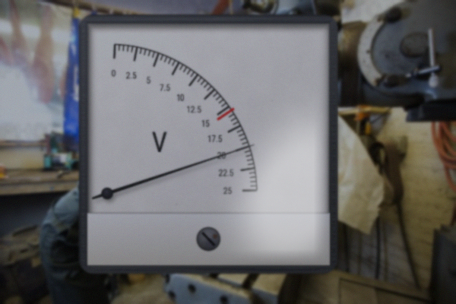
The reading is 20
